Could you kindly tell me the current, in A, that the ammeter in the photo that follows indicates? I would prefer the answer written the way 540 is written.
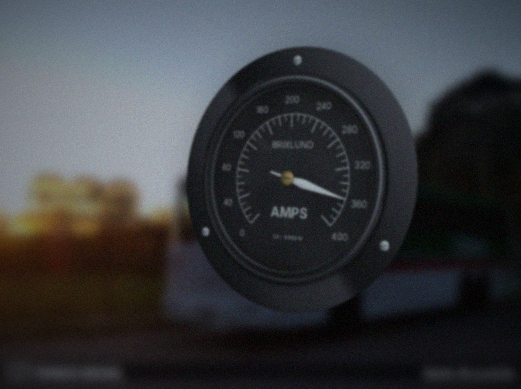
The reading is 360
